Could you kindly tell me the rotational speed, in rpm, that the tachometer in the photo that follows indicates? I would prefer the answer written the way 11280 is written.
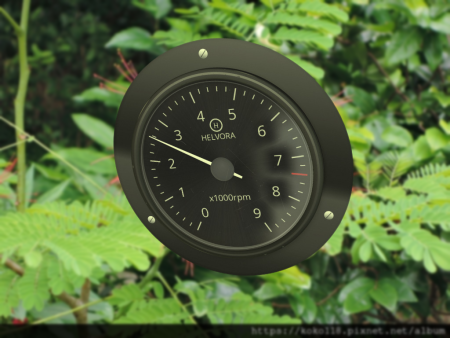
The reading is 2600
